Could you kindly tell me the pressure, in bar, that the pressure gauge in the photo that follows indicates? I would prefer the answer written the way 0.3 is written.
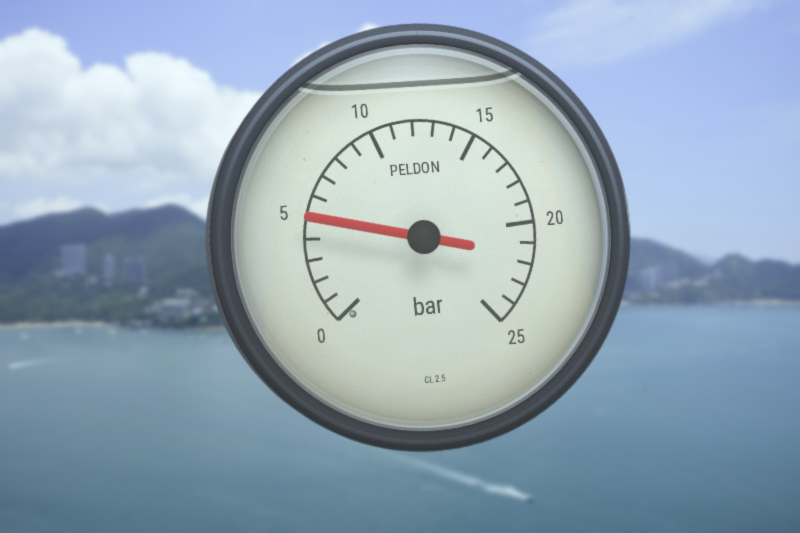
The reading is 5
